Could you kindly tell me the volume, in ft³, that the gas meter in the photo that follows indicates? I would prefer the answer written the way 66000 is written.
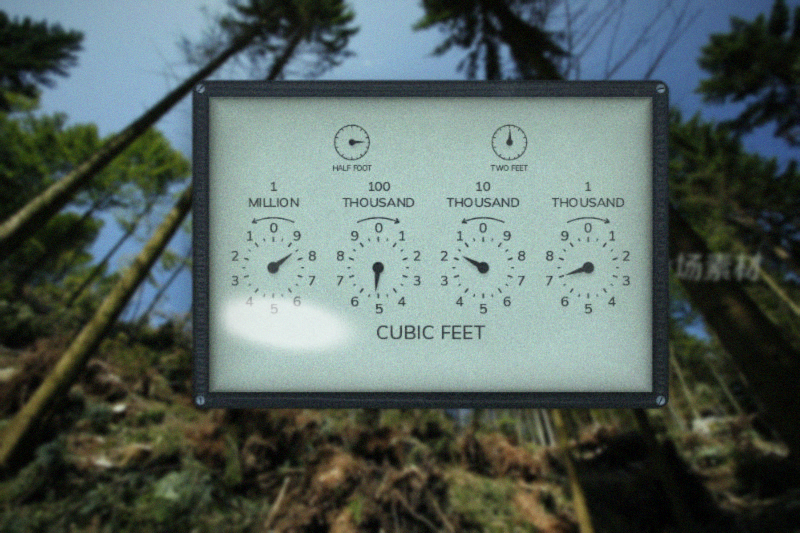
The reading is 851700
